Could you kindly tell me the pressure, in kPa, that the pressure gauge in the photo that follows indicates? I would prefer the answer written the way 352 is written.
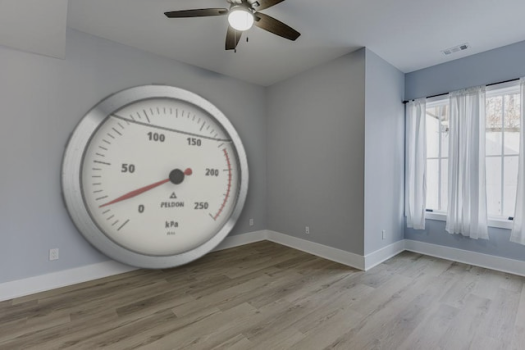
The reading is 20
